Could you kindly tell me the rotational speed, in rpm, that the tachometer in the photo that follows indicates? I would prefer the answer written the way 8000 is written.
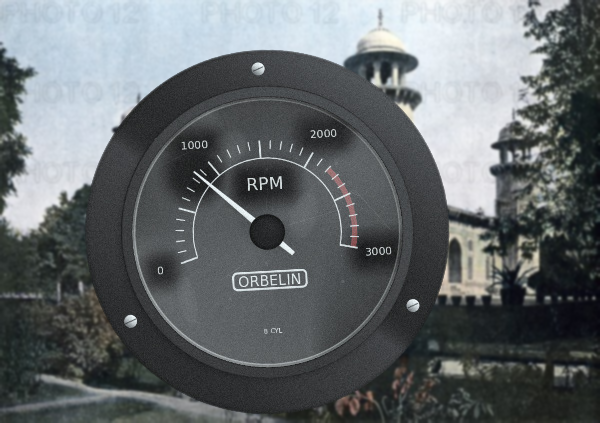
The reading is 850
